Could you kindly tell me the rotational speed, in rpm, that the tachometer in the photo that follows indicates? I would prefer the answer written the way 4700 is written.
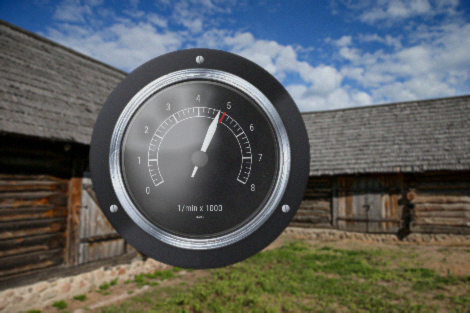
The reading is 4800
